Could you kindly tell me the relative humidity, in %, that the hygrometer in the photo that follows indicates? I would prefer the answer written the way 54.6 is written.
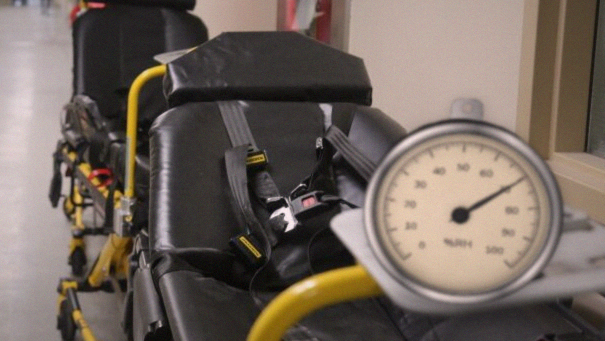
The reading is 70
